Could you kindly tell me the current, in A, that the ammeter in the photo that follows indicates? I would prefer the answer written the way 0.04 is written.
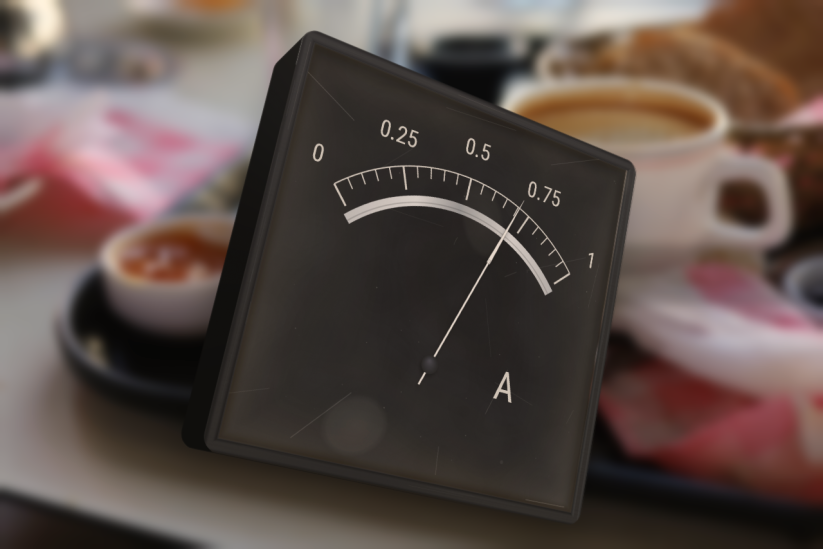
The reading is 0.7
